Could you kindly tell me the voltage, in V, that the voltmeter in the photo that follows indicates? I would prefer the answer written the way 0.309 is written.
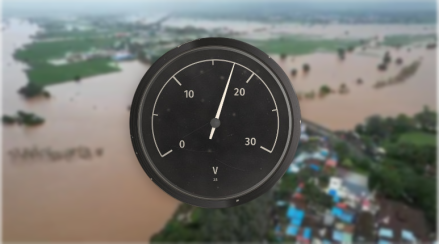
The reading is 17.5
